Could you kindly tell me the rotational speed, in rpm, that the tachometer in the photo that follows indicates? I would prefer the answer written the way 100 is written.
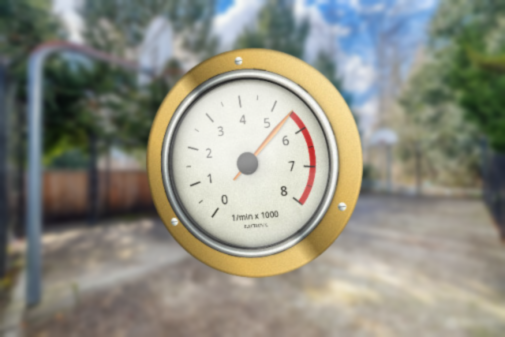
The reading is 5500
